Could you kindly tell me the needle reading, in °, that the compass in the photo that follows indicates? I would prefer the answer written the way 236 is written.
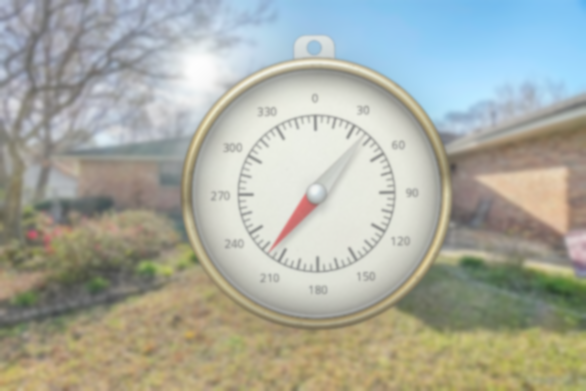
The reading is 220
